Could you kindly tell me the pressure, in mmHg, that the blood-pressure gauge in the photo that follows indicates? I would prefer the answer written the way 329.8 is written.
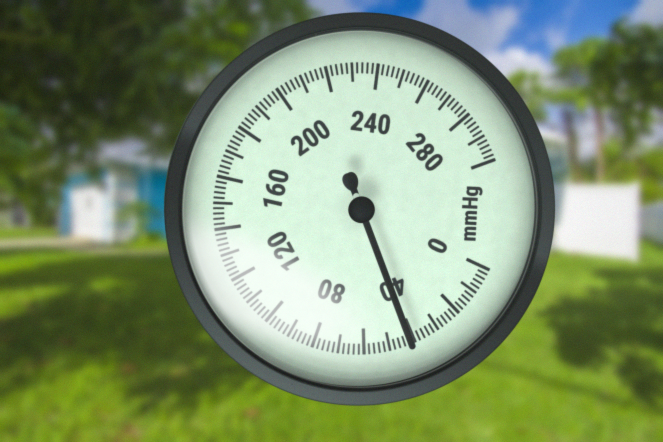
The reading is 42
